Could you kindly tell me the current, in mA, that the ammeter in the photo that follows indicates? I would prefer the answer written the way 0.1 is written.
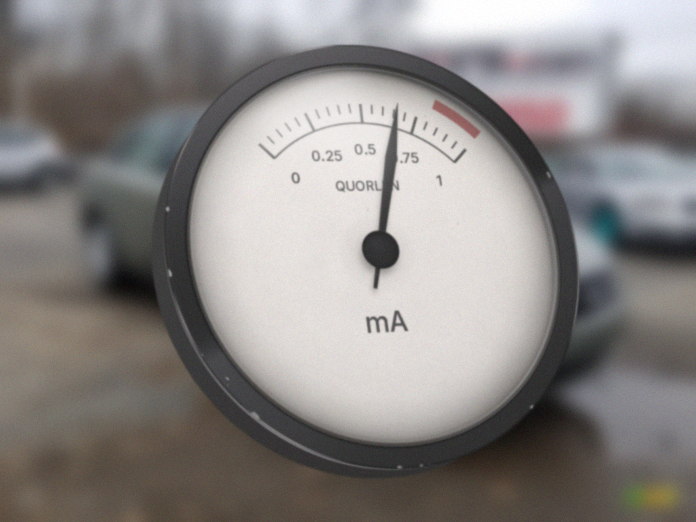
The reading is 0.65
